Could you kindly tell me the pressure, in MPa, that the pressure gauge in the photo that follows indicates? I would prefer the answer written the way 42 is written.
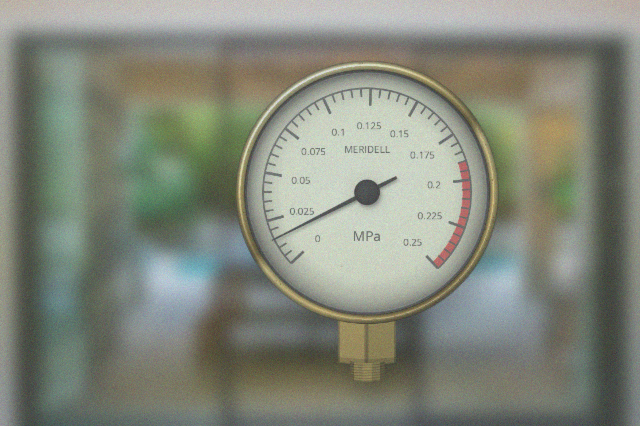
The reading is 0.015
